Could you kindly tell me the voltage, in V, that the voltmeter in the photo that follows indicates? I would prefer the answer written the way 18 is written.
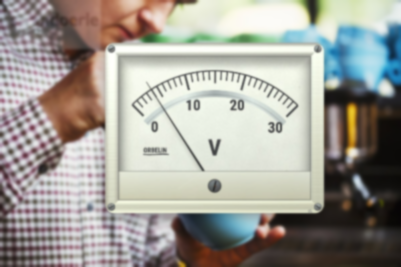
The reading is 4
